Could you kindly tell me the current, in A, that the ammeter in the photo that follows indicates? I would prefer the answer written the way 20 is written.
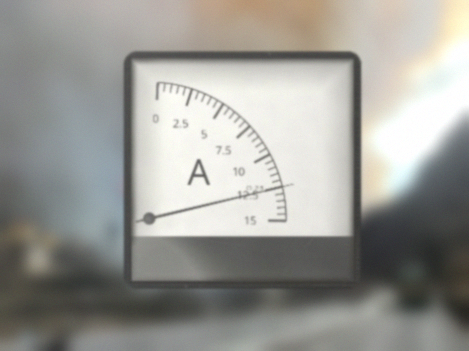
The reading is 12.5
